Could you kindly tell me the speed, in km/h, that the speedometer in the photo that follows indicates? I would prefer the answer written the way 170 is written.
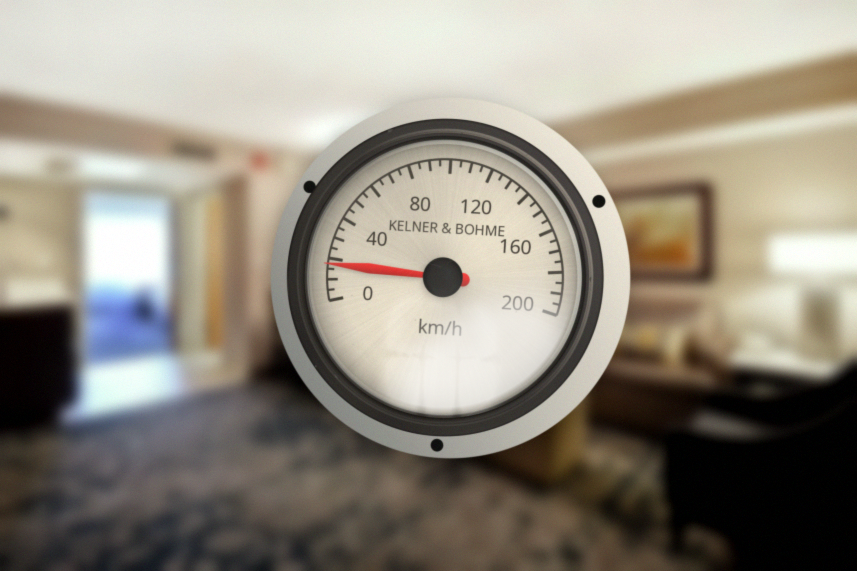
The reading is 17.5
